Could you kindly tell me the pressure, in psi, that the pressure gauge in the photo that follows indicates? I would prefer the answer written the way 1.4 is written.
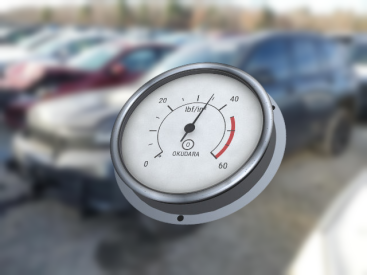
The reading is 35
